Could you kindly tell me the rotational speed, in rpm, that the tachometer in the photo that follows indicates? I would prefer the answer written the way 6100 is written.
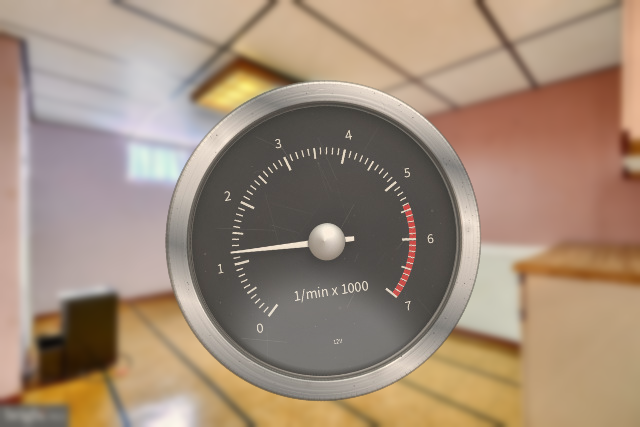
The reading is 1200
